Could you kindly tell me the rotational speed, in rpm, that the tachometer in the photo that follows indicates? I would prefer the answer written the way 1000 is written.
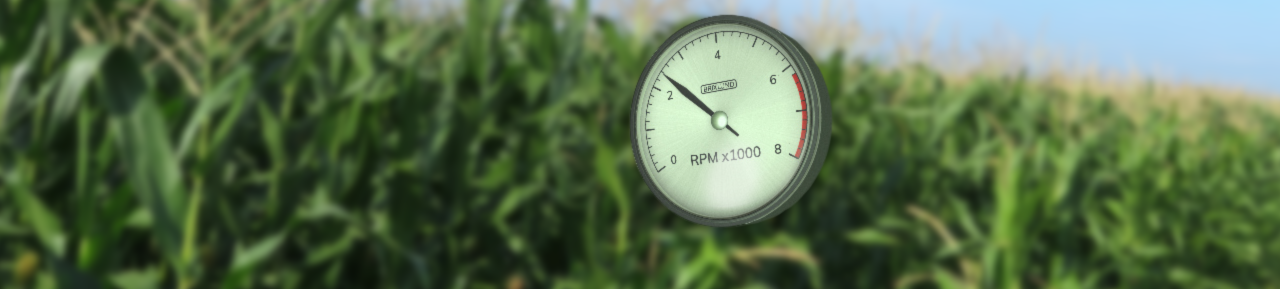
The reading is 2400
